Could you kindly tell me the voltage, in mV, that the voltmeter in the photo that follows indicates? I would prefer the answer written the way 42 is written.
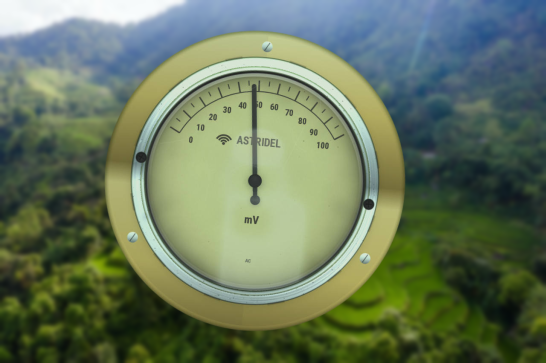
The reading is 47.5
